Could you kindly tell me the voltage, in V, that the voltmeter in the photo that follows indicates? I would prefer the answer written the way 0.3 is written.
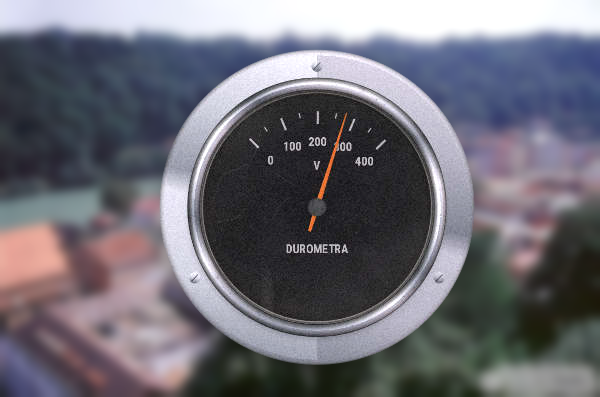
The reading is 275
